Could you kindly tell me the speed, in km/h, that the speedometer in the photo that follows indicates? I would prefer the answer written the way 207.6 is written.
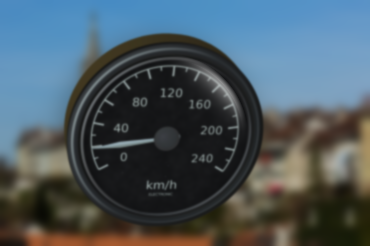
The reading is 20
